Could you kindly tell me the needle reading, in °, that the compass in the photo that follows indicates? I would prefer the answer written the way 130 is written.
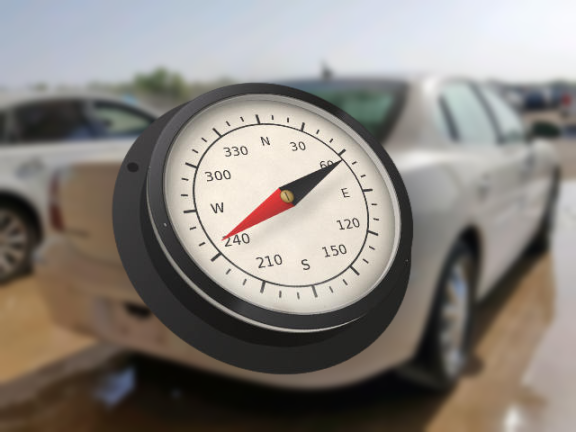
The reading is 245
